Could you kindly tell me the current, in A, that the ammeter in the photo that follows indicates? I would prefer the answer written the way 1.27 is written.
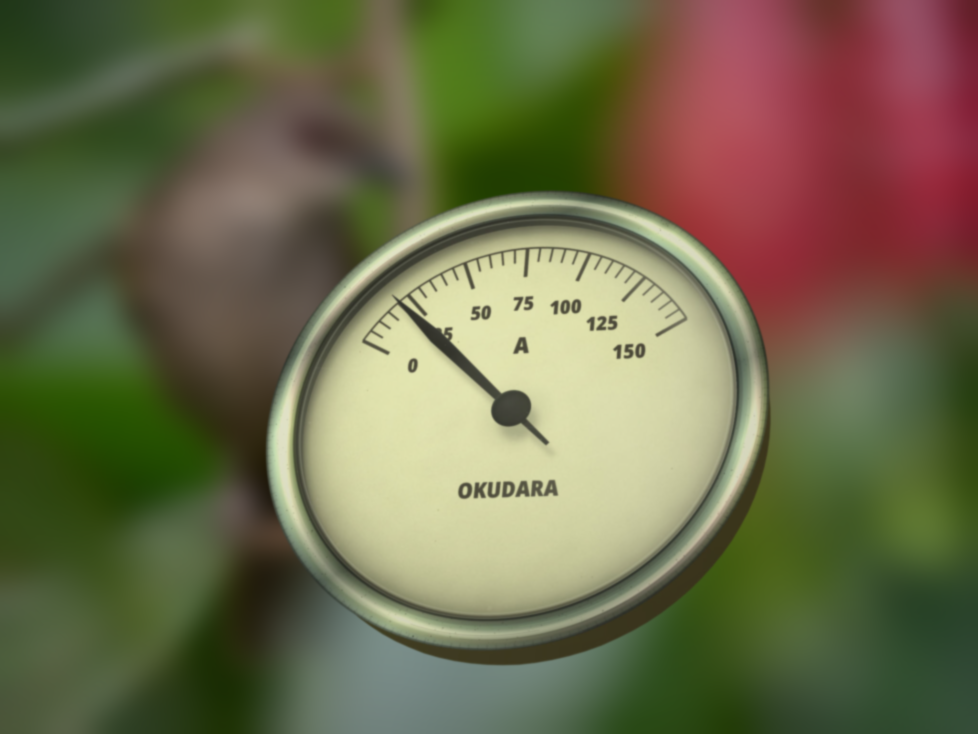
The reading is 20
